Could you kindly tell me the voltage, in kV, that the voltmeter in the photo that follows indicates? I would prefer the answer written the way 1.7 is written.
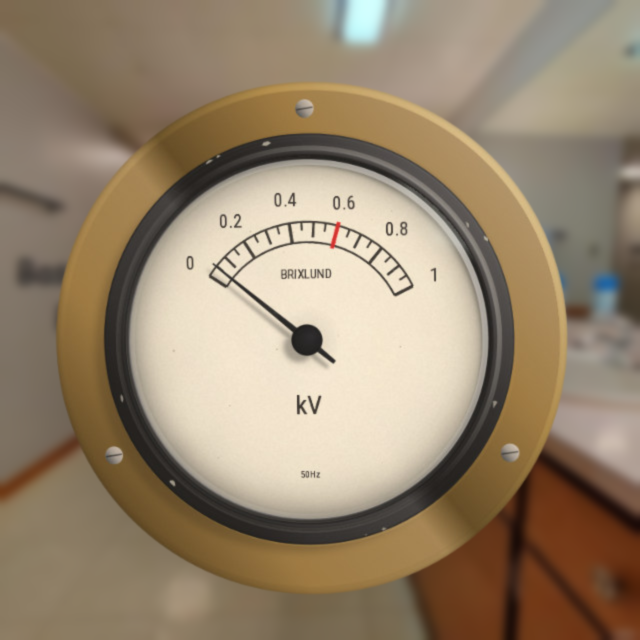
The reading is 0.05
